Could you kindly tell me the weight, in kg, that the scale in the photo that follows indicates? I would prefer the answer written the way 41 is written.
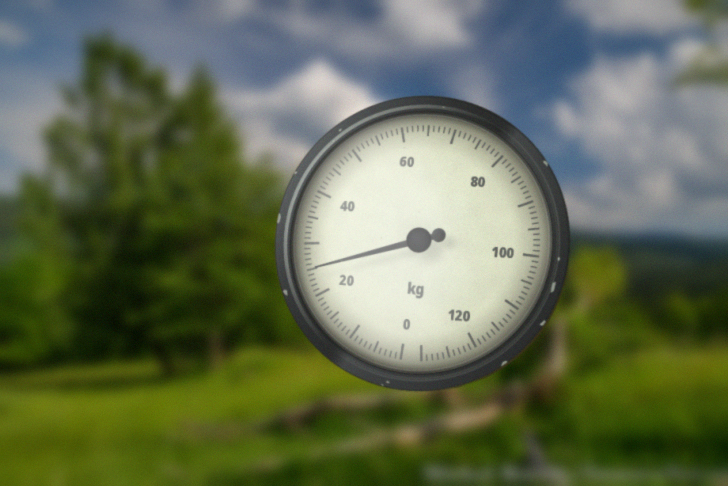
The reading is 25
